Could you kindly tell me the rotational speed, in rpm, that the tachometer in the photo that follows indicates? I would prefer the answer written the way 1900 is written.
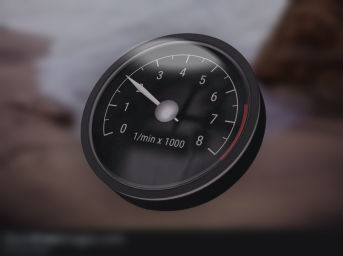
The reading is 2000
